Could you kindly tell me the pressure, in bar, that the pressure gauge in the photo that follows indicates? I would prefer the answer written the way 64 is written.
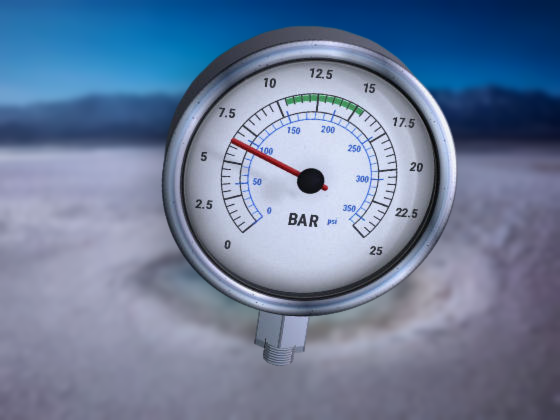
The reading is 6.5
